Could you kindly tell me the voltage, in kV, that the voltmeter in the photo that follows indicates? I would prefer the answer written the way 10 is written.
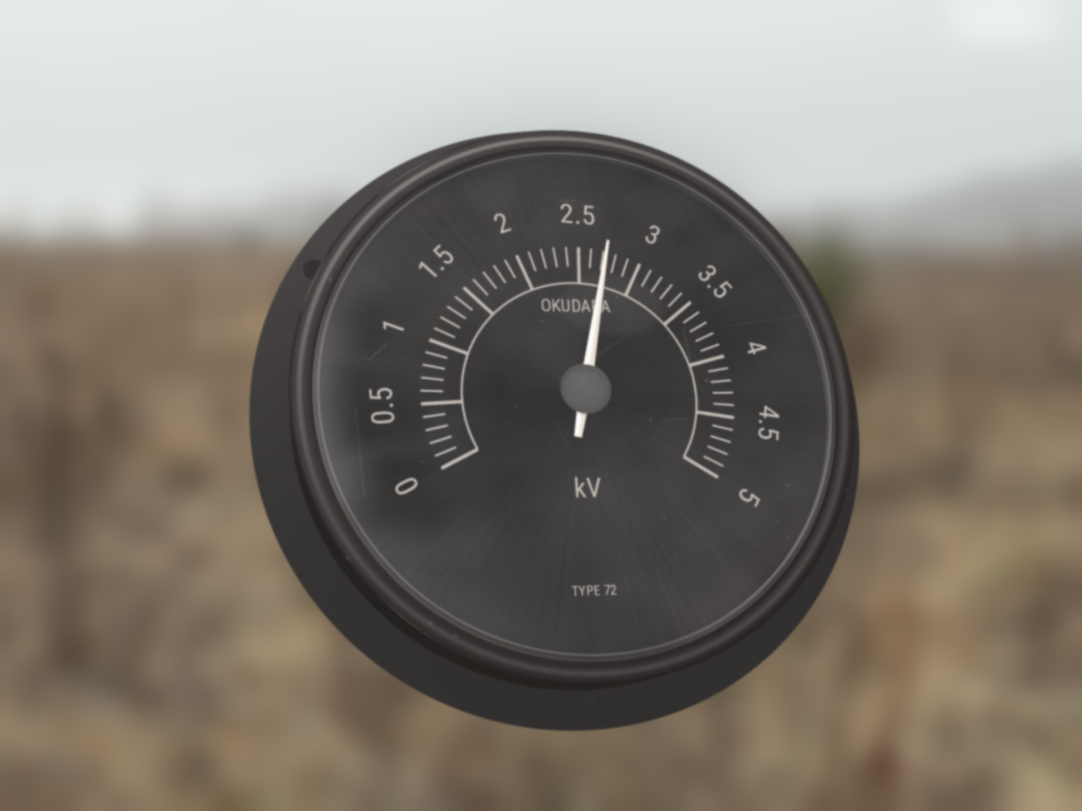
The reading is 2.7
